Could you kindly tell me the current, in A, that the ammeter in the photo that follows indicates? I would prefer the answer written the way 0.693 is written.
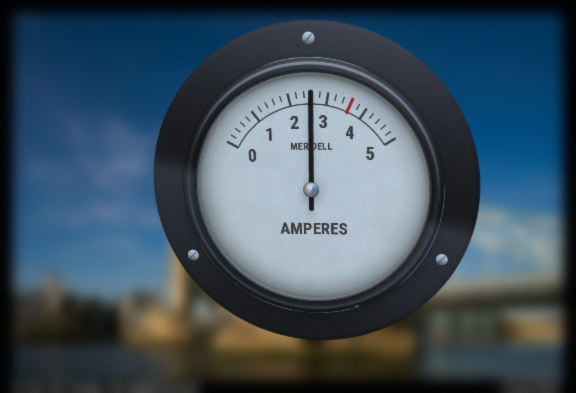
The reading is 2.6
